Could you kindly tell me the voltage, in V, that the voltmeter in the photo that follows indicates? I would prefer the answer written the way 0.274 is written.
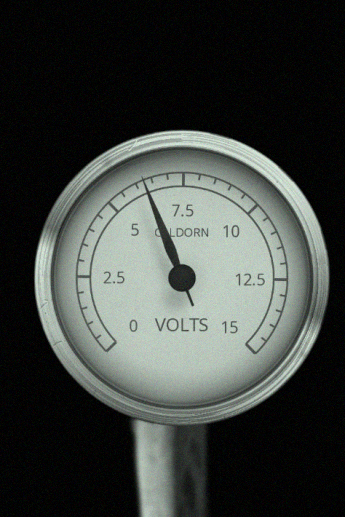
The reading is 6.25
